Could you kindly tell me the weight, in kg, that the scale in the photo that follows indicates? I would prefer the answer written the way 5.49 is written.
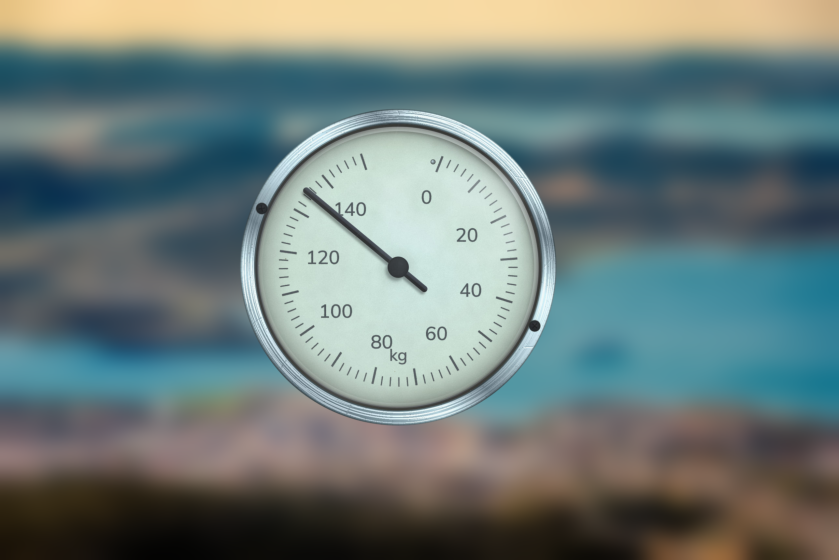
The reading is 135
